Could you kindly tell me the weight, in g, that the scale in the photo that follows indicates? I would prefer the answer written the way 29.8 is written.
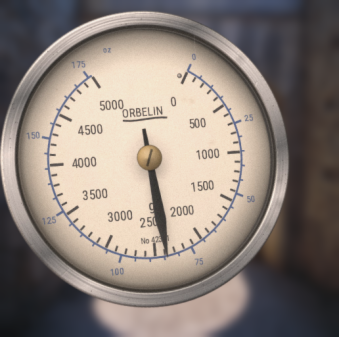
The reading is 2400
